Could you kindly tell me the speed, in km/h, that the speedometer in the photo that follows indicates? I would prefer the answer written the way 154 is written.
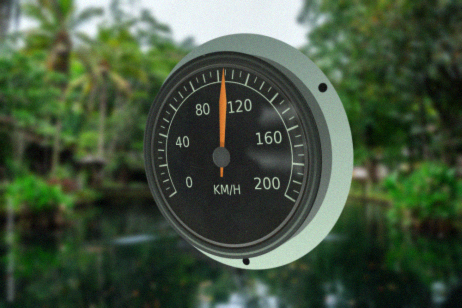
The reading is 105
